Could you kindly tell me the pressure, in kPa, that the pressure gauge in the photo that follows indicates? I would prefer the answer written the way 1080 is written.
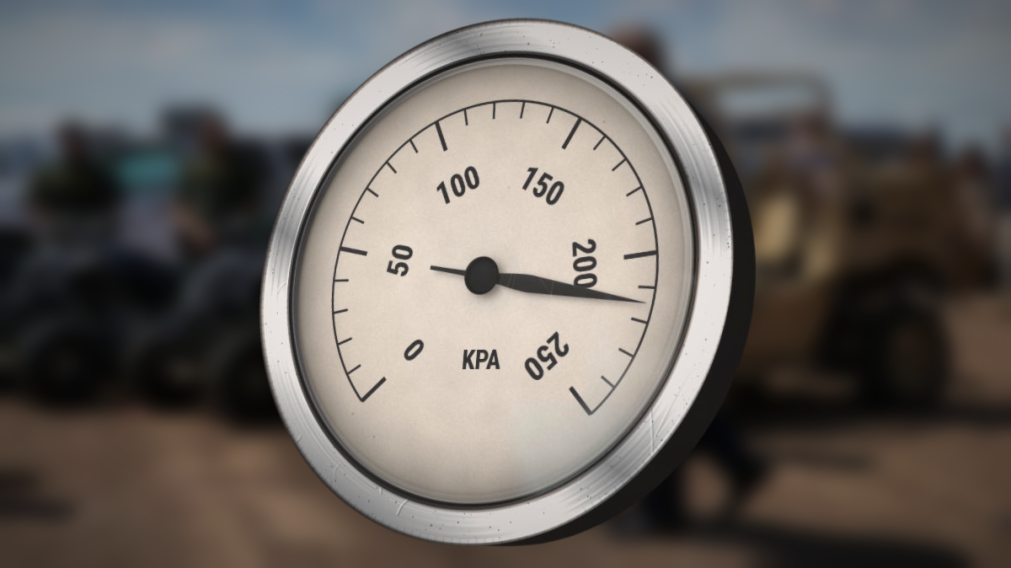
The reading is 215
